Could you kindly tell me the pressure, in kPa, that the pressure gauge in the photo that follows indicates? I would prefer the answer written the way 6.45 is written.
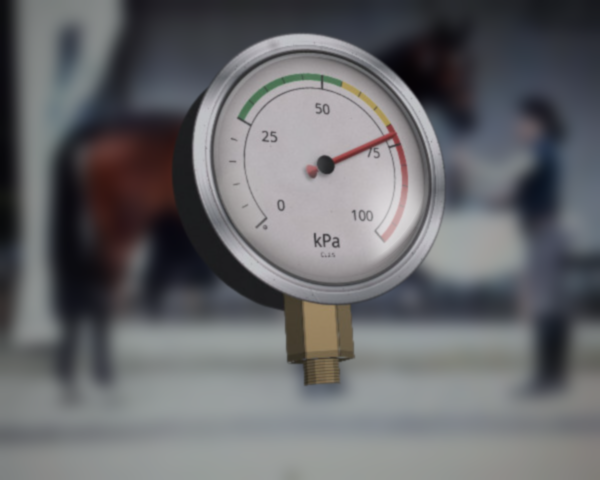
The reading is 72.5
